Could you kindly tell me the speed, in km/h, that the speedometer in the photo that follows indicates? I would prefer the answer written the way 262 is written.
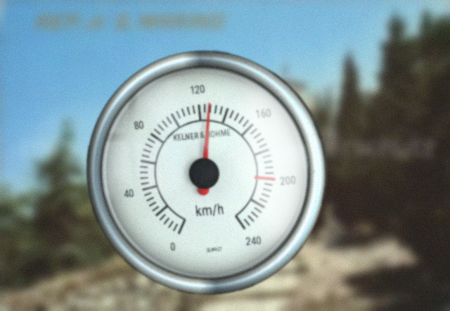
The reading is 128
